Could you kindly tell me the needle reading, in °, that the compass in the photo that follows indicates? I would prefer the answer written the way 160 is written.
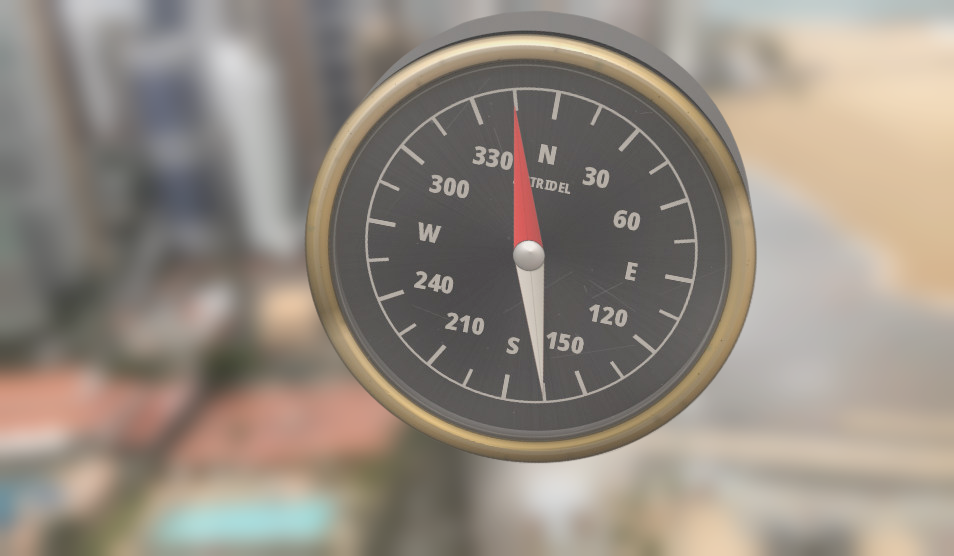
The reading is 345
